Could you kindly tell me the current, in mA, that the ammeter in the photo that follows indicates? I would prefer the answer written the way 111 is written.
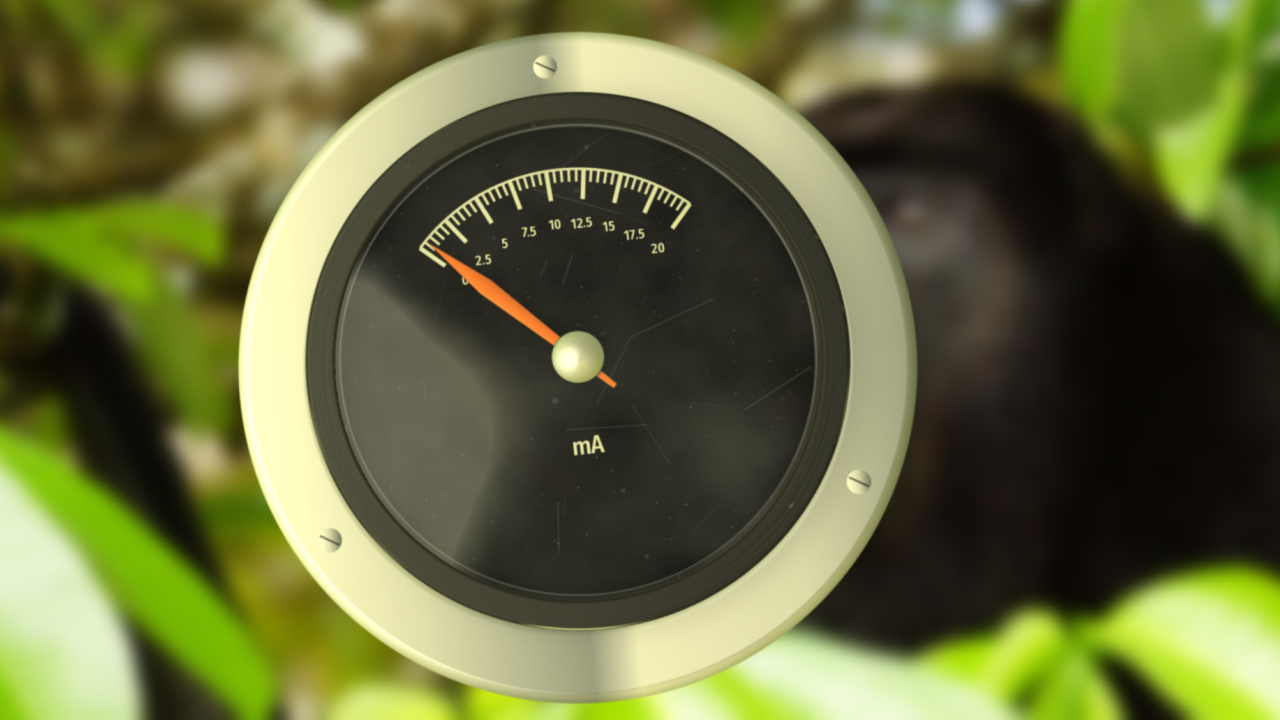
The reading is 0.5
